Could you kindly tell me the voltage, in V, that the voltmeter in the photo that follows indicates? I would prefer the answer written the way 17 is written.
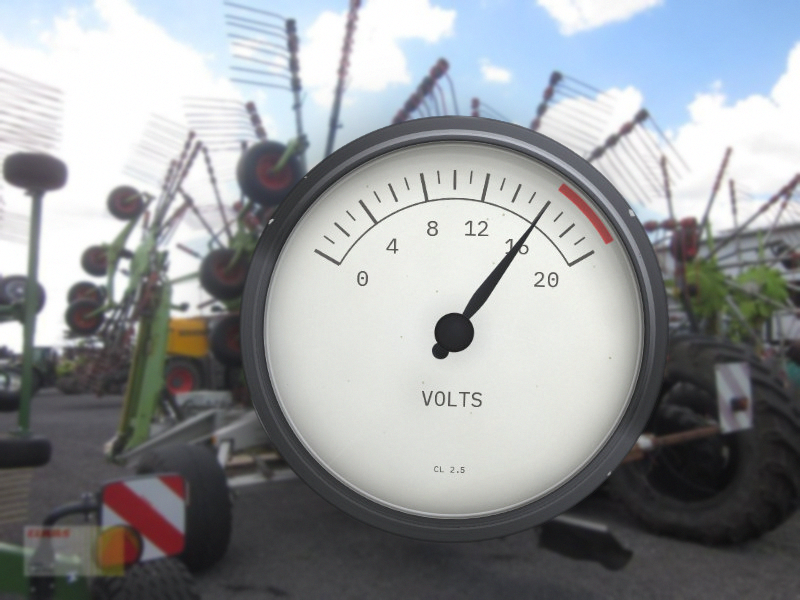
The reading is 16
